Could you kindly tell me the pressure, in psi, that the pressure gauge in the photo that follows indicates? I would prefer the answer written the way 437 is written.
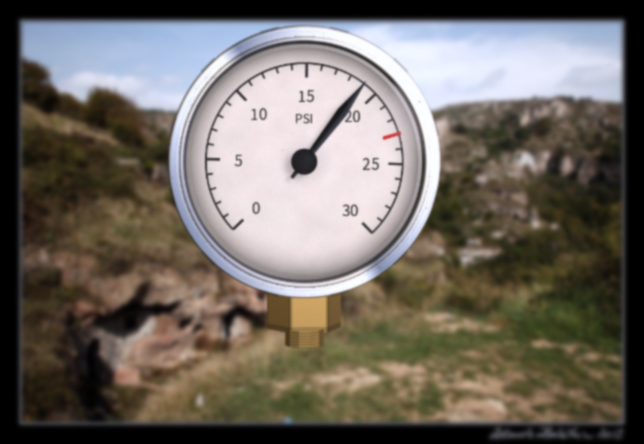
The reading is 19
